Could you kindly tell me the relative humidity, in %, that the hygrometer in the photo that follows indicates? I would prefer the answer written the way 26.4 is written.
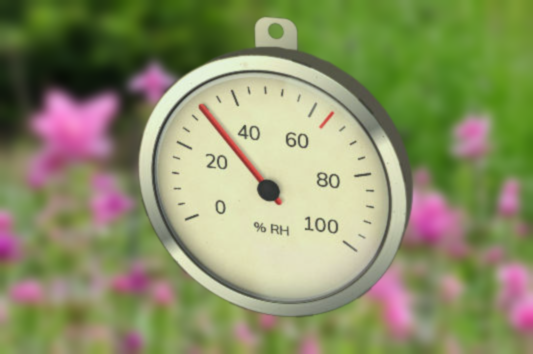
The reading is 32
